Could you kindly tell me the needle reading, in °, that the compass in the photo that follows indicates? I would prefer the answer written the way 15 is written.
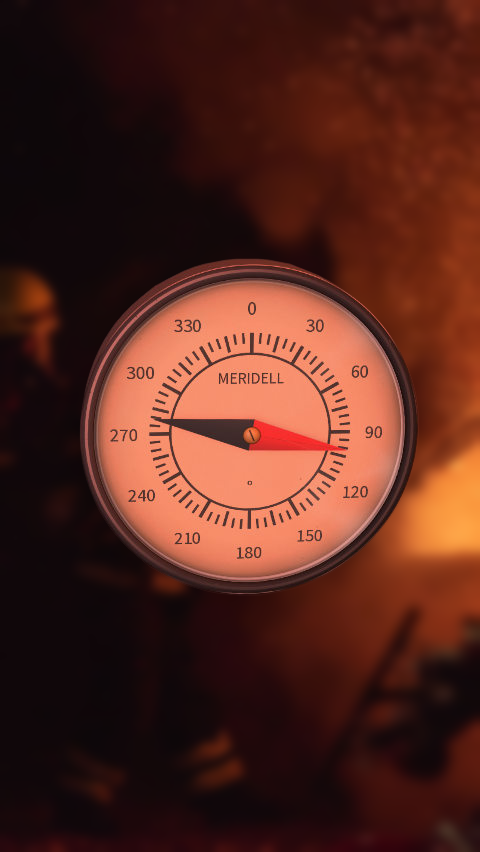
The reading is 100
